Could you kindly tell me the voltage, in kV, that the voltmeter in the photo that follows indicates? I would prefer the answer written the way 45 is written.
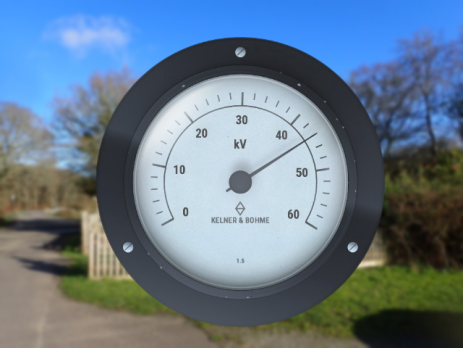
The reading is 44
